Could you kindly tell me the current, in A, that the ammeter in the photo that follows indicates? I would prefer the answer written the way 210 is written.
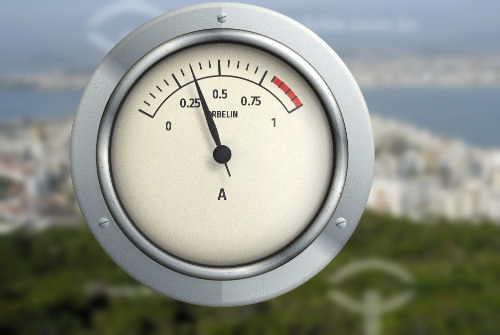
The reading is 0.35
